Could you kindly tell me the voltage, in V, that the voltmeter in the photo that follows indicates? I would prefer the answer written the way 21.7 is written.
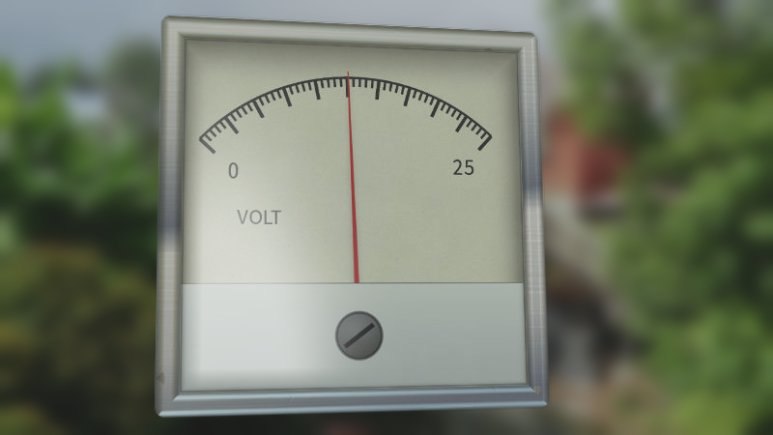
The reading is 12.5
